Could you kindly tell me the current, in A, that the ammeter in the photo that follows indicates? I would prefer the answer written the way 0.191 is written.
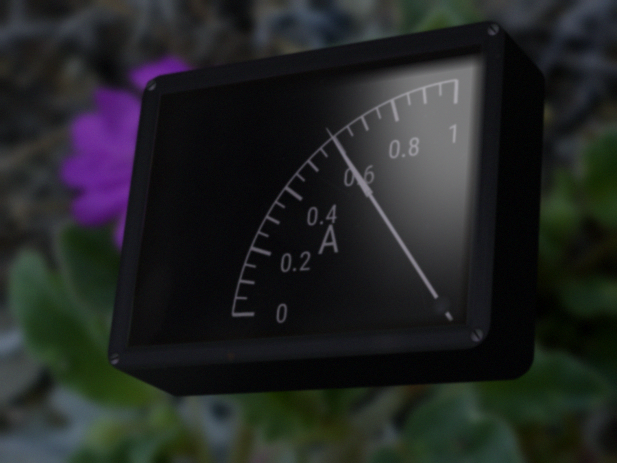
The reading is 0.6
